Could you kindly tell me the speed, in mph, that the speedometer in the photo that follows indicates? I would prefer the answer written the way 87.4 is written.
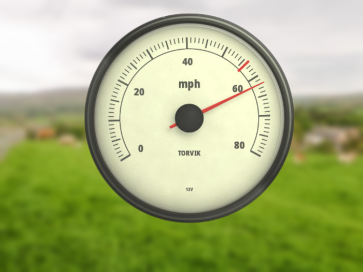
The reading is 62
